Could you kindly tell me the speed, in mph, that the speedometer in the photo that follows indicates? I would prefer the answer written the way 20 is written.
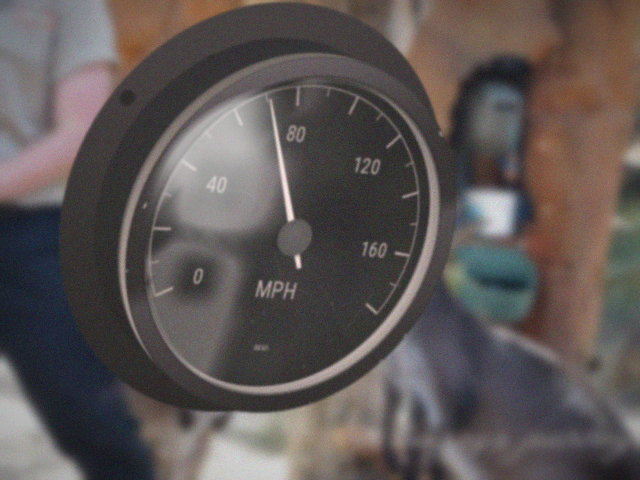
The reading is 70
